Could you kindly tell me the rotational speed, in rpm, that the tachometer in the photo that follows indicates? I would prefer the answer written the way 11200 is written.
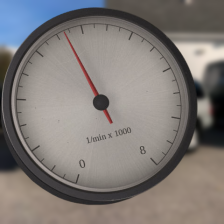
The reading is 3625
